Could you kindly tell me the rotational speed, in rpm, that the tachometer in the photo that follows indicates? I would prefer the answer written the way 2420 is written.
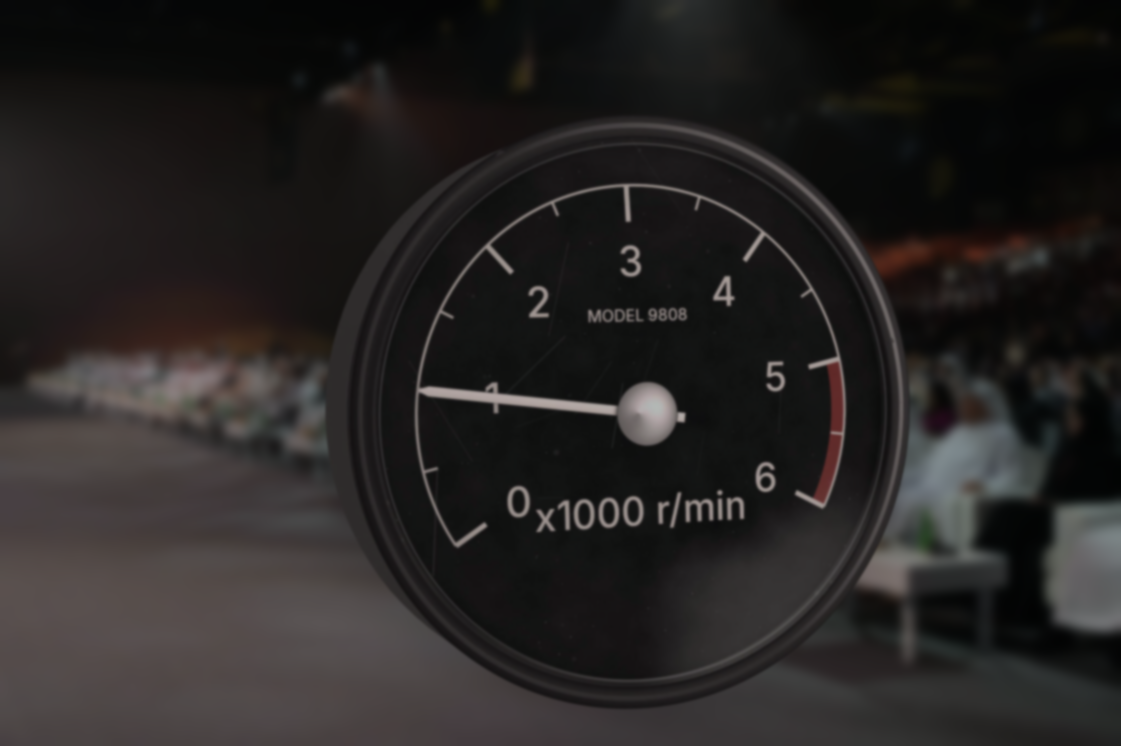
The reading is 1000
